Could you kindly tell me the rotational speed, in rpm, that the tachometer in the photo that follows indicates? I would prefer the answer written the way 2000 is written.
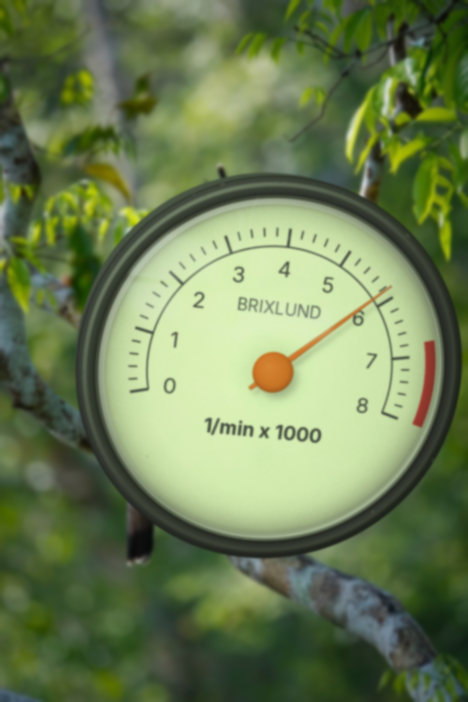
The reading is 5800
